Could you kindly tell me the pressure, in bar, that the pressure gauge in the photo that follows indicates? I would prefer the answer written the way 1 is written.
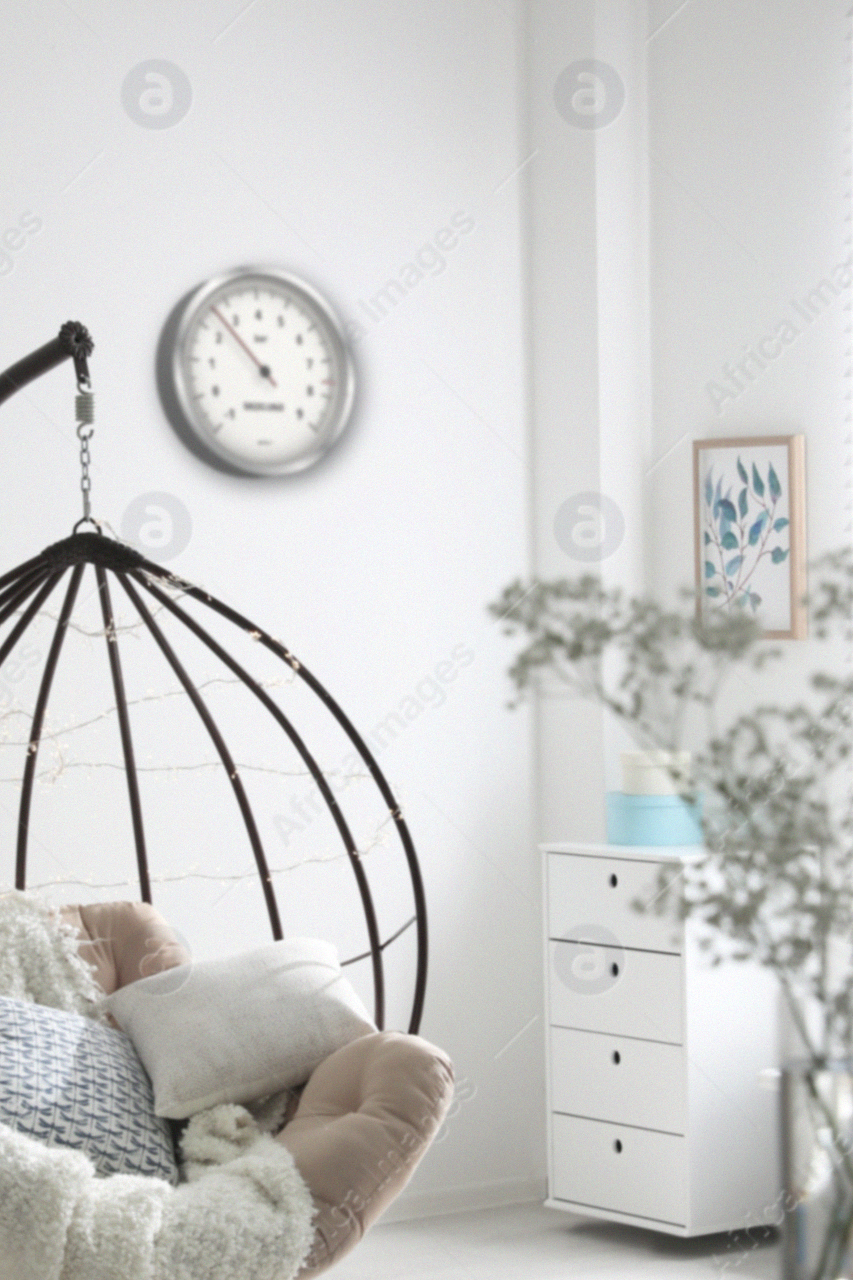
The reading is 2.5
